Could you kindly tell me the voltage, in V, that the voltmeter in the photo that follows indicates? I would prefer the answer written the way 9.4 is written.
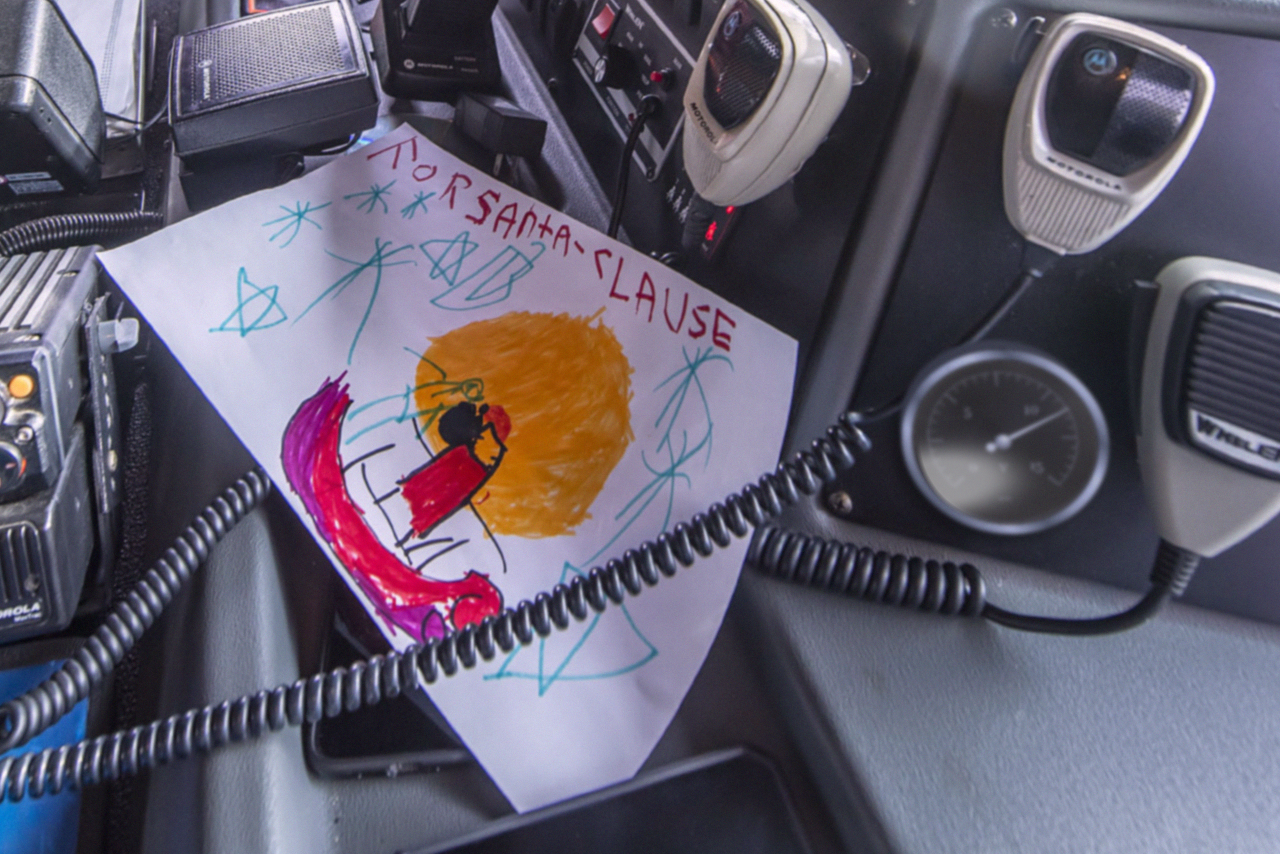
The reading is 11
